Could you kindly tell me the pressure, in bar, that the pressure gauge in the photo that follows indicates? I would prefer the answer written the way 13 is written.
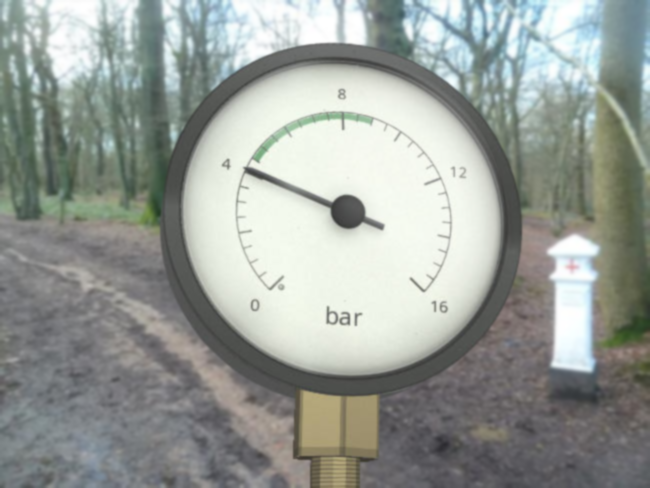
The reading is 4
